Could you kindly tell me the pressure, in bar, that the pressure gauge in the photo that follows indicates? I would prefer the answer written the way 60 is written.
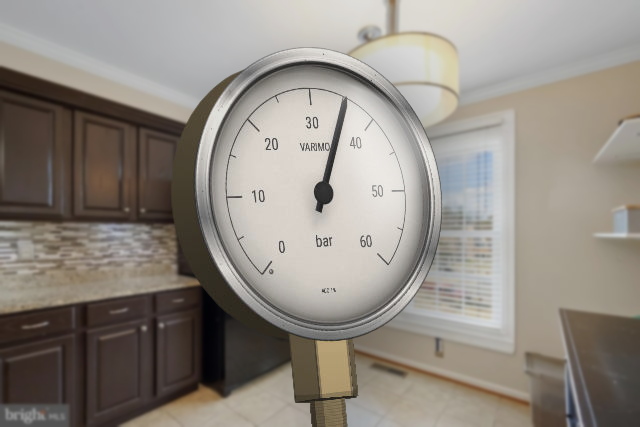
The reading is 35
